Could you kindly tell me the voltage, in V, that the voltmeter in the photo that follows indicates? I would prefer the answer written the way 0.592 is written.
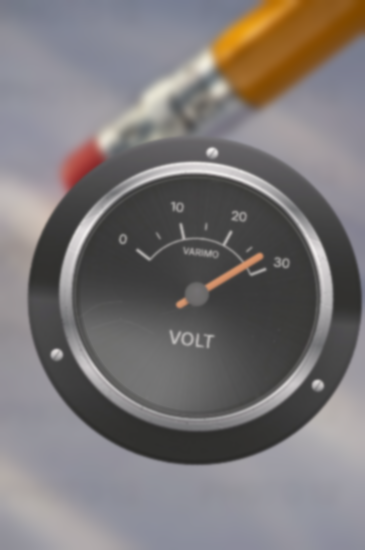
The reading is 27.5
